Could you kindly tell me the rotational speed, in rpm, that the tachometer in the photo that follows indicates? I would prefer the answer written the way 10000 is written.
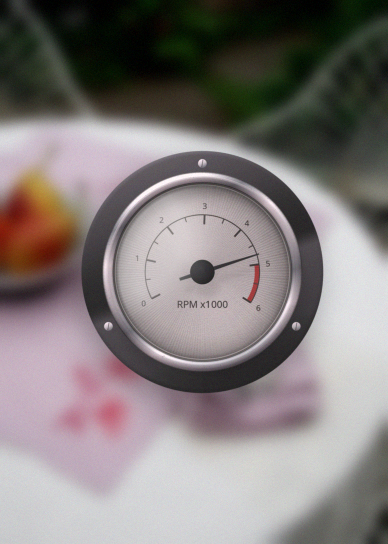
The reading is 4750
